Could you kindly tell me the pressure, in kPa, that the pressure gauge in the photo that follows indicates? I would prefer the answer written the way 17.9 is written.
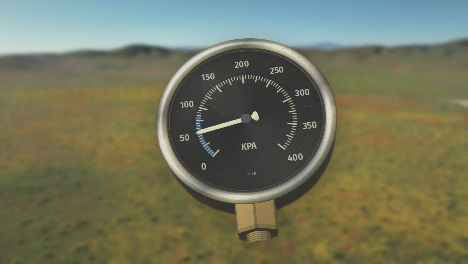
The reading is 50
